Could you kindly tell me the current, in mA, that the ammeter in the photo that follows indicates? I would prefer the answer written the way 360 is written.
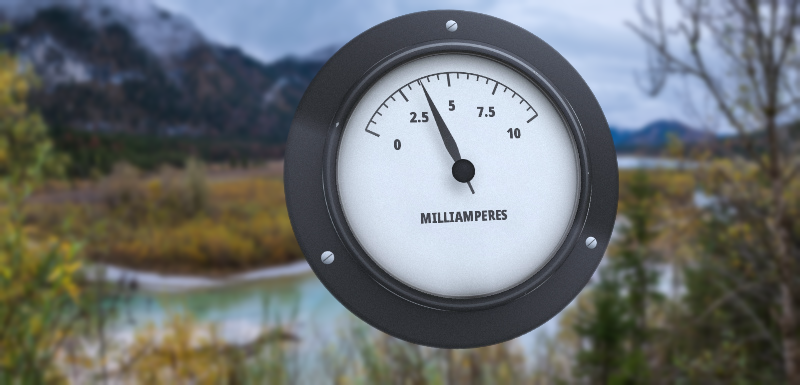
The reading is 3.5
